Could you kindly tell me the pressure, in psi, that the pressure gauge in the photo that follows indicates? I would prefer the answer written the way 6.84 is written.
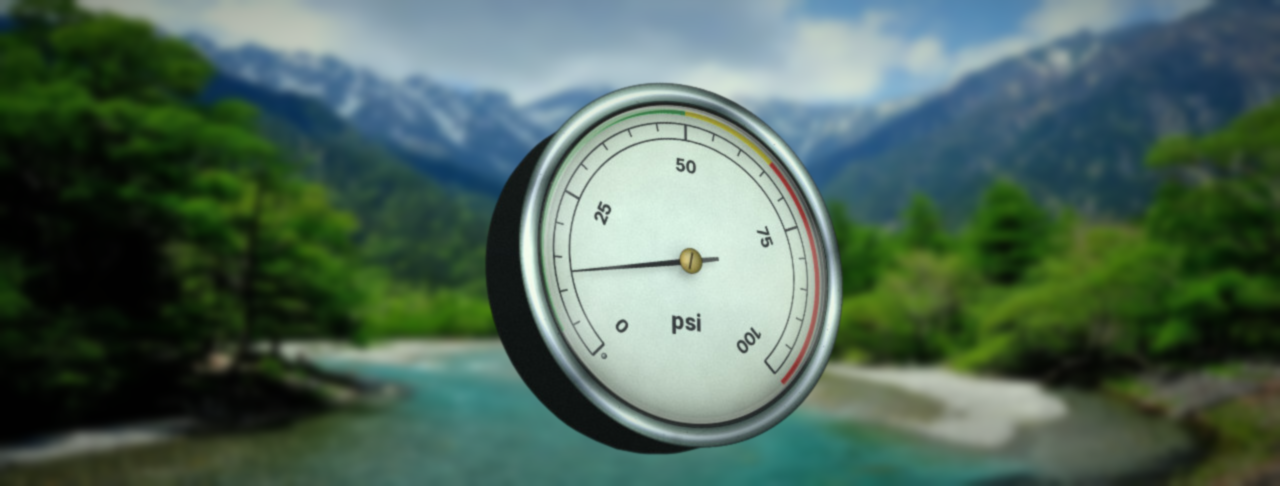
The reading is 12.5
